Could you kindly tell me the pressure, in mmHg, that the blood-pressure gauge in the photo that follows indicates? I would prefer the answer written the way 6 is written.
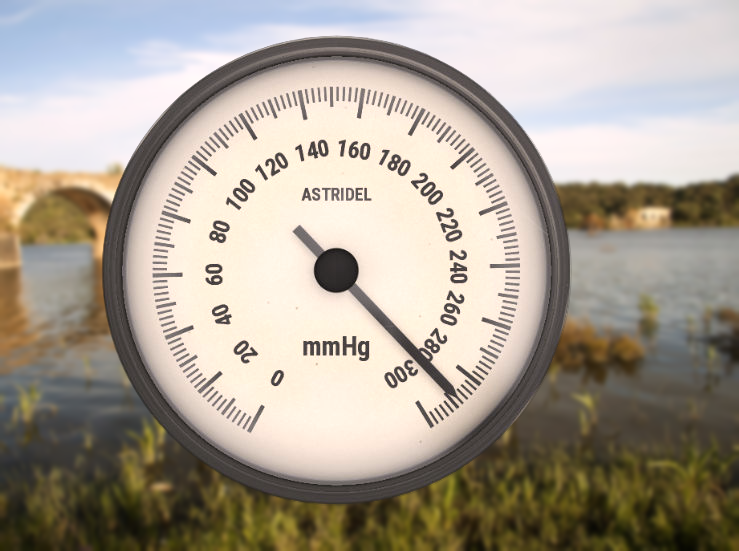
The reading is 288
